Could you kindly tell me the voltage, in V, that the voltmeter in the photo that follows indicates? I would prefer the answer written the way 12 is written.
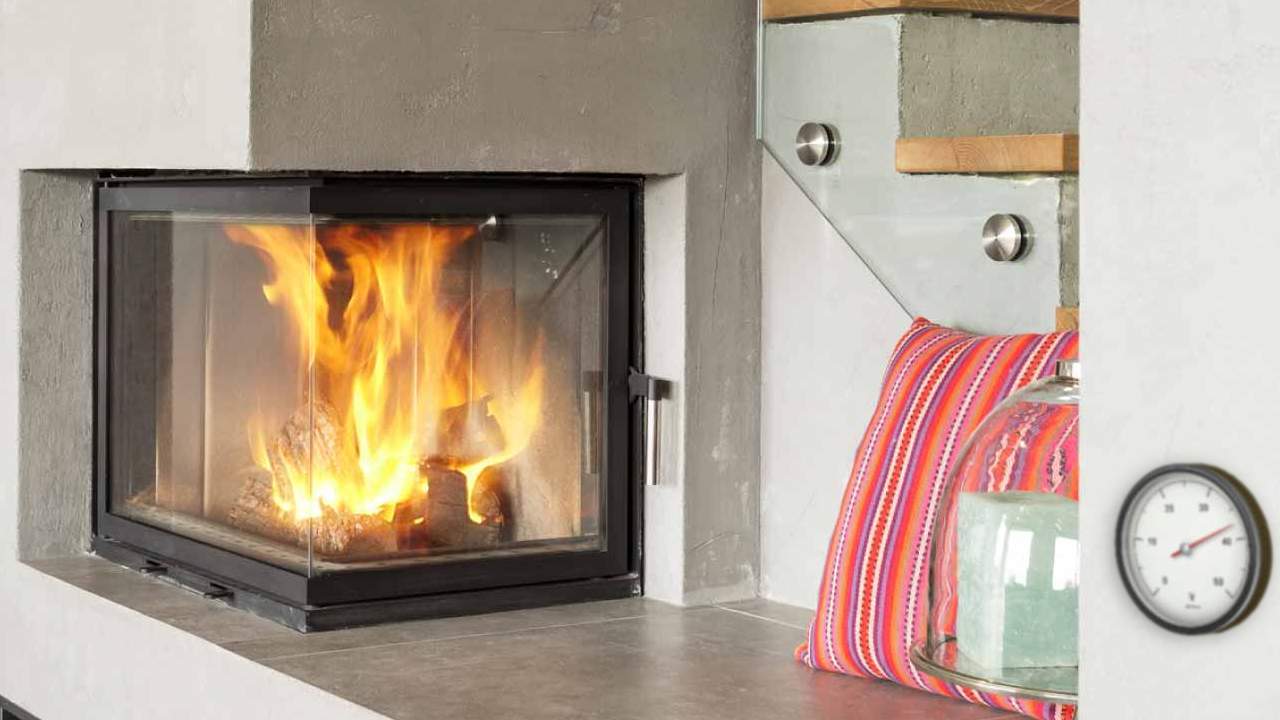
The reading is 37.5
